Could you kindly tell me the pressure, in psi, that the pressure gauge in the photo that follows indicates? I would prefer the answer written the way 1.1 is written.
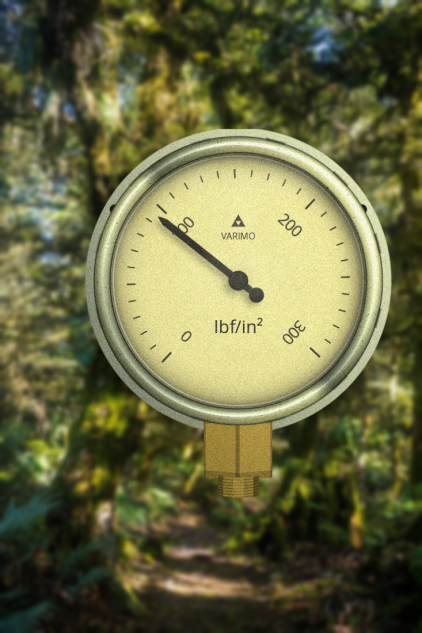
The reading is 95
